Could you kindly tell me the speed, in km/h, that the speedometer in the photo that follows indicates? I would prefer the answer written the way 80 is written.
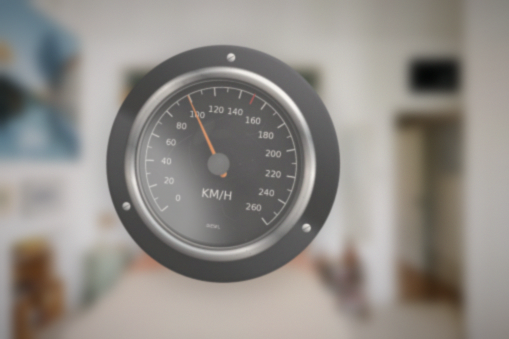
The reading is 100
